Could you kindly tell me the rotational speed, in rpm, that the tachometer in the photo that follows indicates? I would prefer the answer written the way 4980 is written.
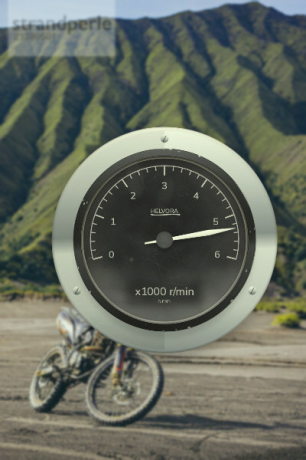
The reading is 5300
